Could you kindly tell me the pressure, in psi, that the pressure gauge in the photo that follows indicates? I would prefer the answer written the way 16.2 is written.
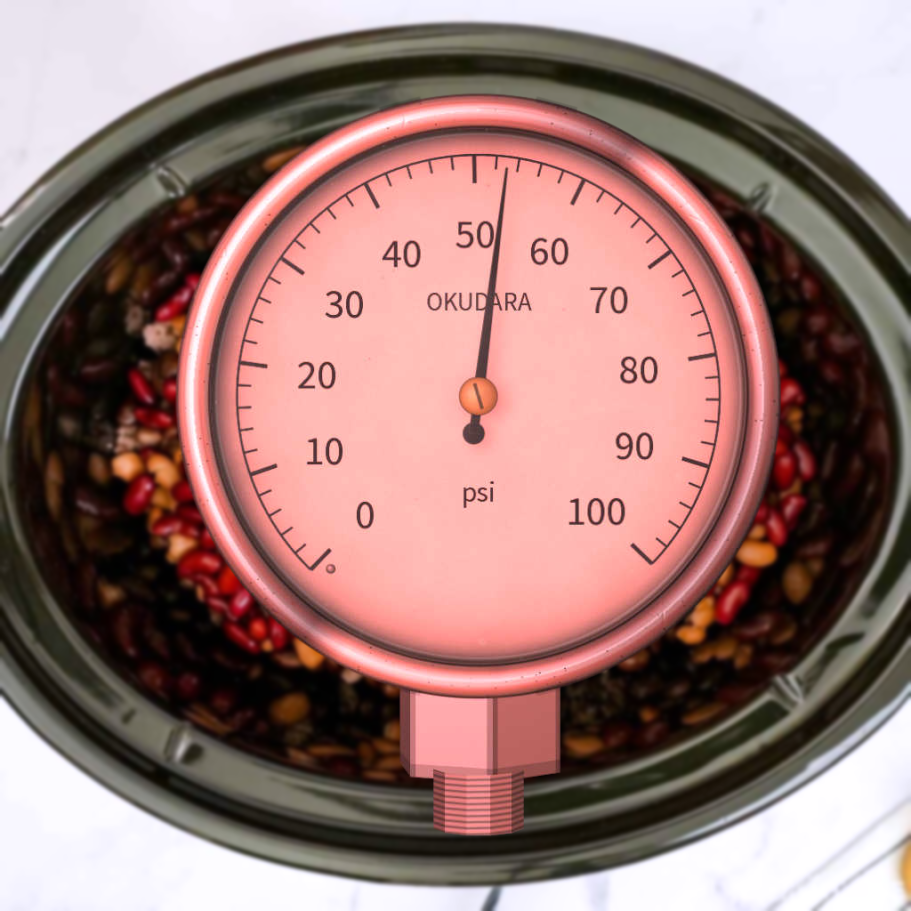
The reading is 53
